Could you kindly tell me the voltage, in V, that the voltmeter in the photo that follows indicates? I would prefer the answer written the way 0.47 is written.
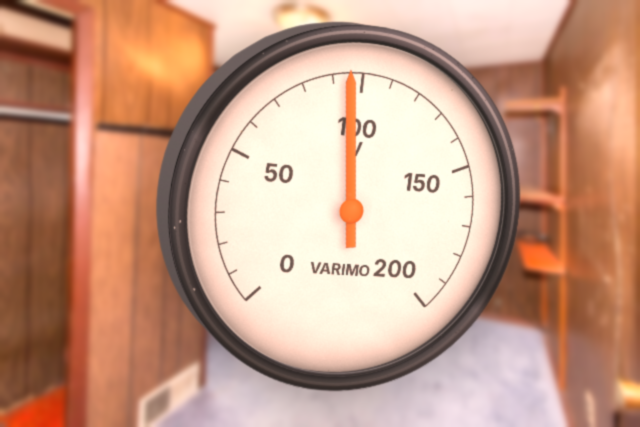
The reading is 95
